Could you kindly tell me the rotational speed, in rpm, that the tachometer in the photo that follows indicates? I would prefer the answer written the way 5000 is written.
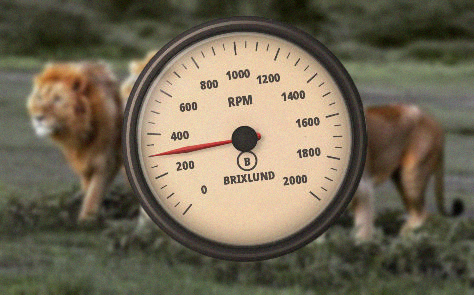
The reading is 300
